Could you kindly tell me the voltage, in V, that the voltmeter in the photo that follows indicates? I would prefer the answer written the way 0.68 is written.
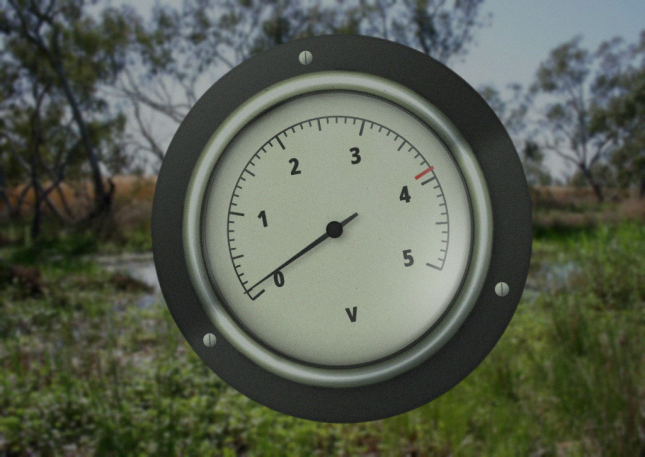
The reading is 0.1
